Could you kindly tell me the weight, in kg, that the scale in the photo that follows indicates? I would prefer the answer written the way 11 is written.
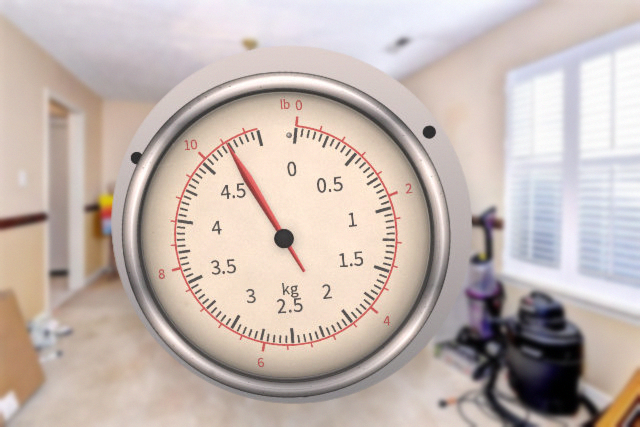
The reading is 4.75
